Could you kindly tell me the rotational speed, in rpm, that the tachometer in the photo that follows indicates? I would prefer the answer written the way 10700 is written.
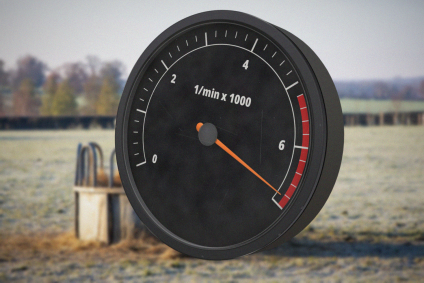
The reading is 6800
